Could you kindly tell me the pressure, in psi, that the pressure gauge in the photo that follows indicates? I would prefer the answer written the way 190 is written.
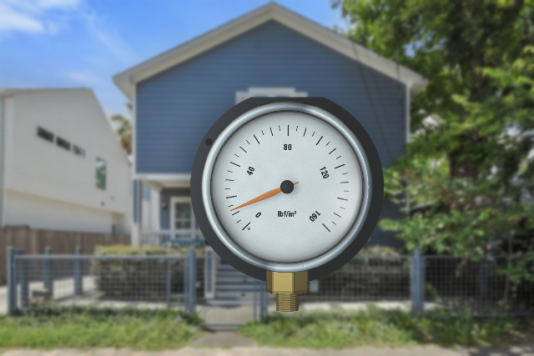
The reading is 12.5
